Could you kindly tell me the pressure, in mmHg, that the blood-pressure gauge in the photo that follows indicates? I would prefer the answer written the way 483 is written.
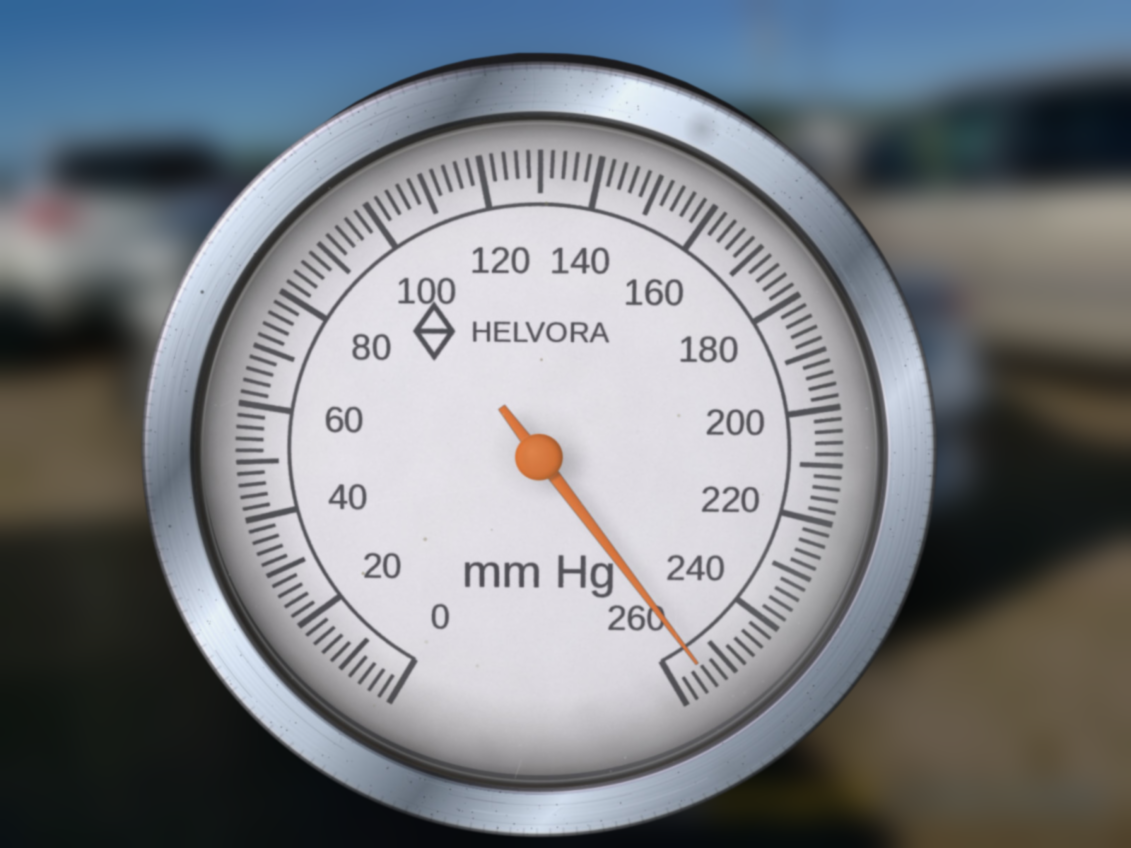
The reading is 254
